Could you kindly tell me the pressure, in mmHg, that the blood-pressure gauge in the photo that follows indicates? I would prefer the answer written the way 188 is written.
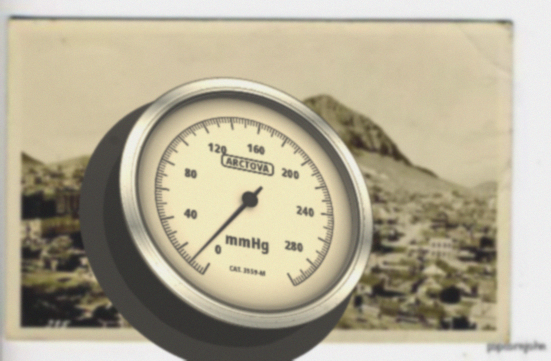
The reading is 10
